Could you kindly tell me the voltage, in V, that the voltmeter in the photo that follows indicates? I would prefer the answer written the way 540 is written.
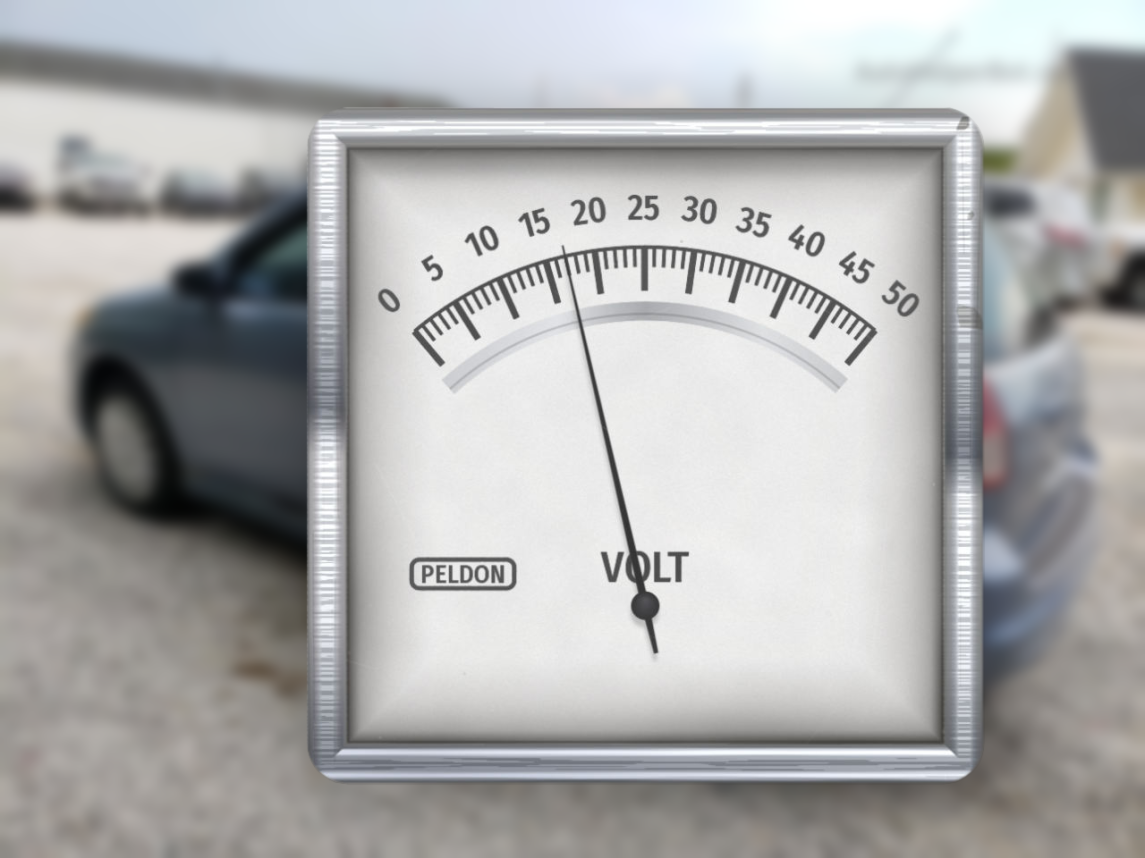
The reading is 17
